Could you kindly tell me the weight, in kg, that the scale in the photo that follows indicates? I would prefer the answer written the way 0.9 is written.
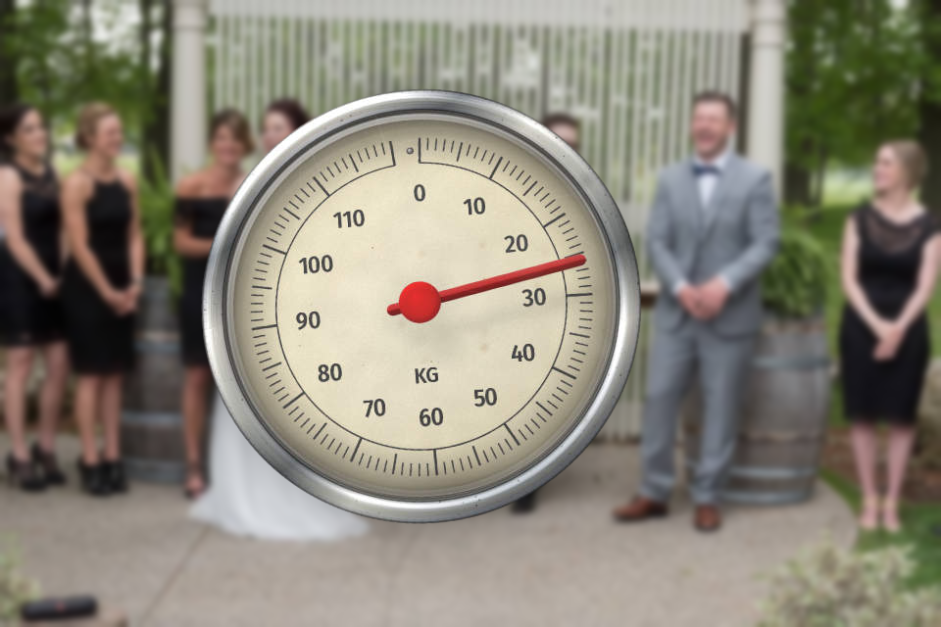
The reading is 26
